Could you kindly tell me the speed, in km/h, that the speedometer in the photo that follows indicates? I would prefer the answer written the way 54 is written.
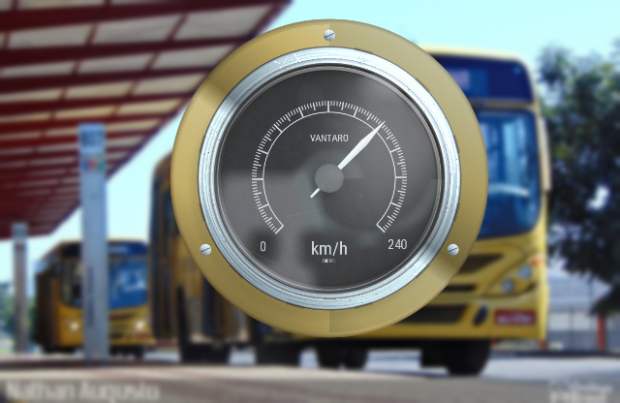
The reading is 160
